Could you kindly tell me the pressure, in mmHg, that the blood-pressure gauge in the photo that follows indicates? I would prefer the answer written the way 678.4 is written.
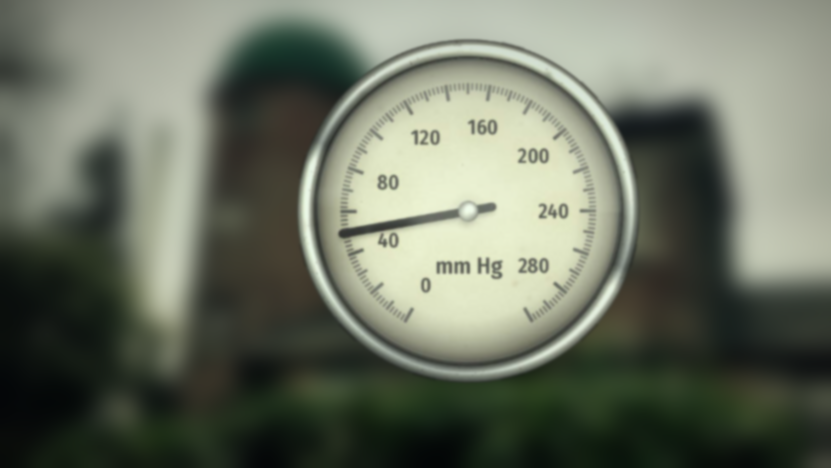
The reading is 50
